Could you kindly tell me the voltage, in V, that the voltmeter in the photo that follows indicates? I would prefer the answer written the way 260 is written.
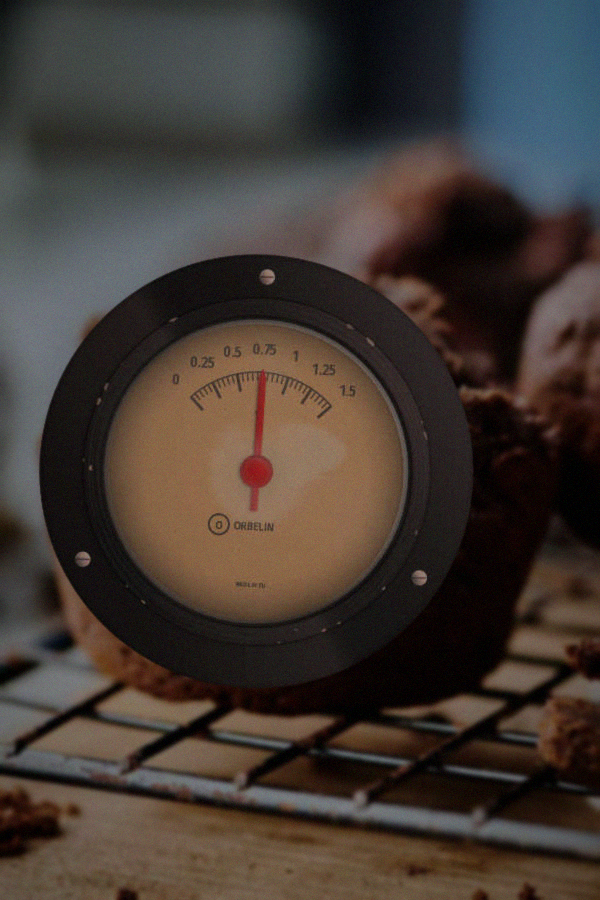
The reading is 0.75
